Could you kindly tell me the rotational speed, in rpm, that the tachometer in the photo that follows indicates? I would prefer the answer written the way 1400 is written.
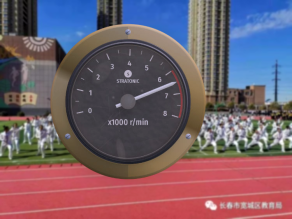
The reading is 6500
